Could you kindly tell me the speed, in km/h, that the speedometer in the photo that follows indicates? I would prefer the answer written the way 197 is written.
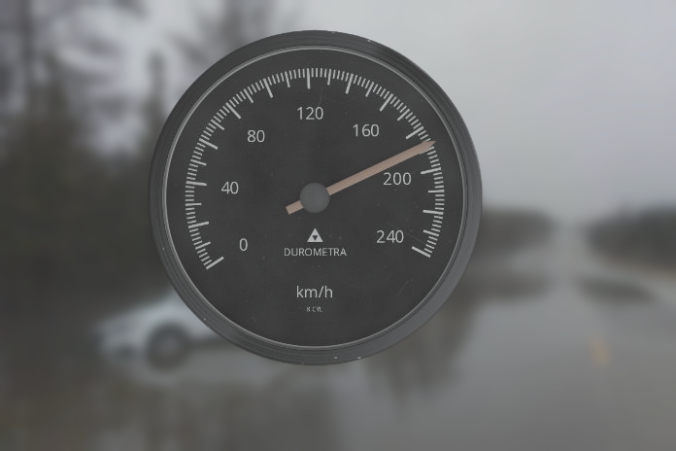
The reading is 188
